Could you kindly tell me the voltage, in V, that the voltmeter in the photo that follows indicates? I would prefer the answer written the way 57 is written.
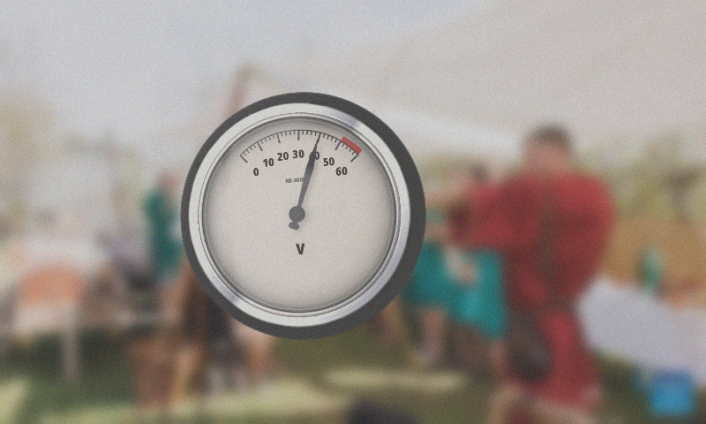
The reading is 40
